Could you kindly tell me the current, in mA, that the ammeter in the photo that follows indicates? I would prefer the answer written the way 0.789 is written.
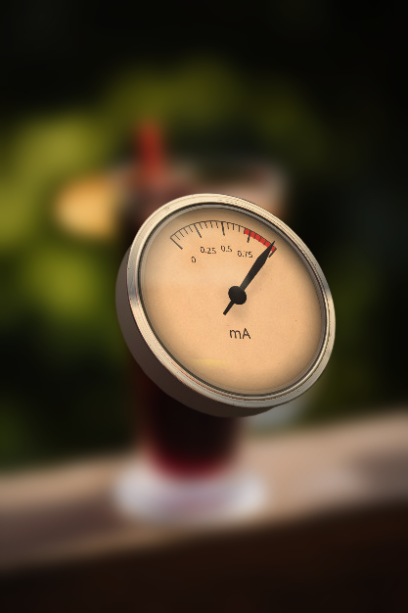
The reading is 0.95
